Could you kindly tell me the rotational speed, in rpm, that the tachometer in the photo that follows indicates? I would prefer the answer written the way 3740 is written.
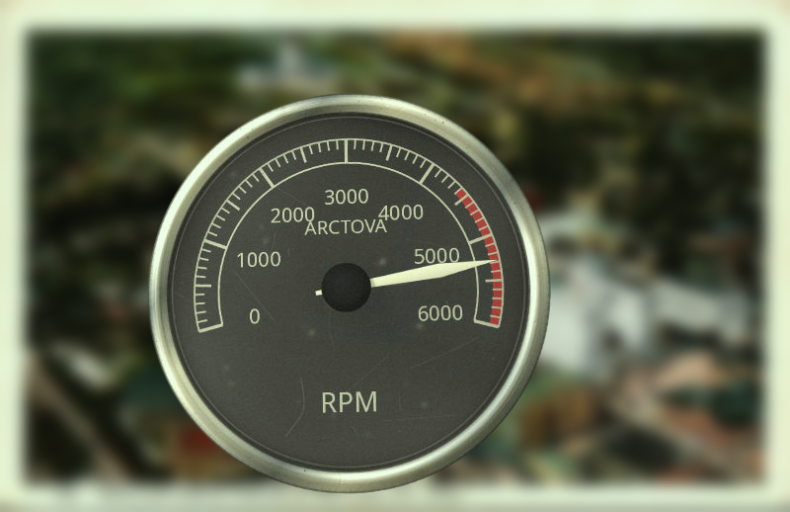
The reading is 5300
